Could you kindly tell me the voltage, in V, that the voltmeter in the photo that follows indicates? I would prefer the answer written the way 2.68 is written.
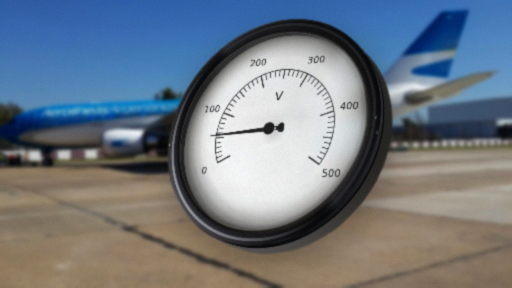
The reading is 50
